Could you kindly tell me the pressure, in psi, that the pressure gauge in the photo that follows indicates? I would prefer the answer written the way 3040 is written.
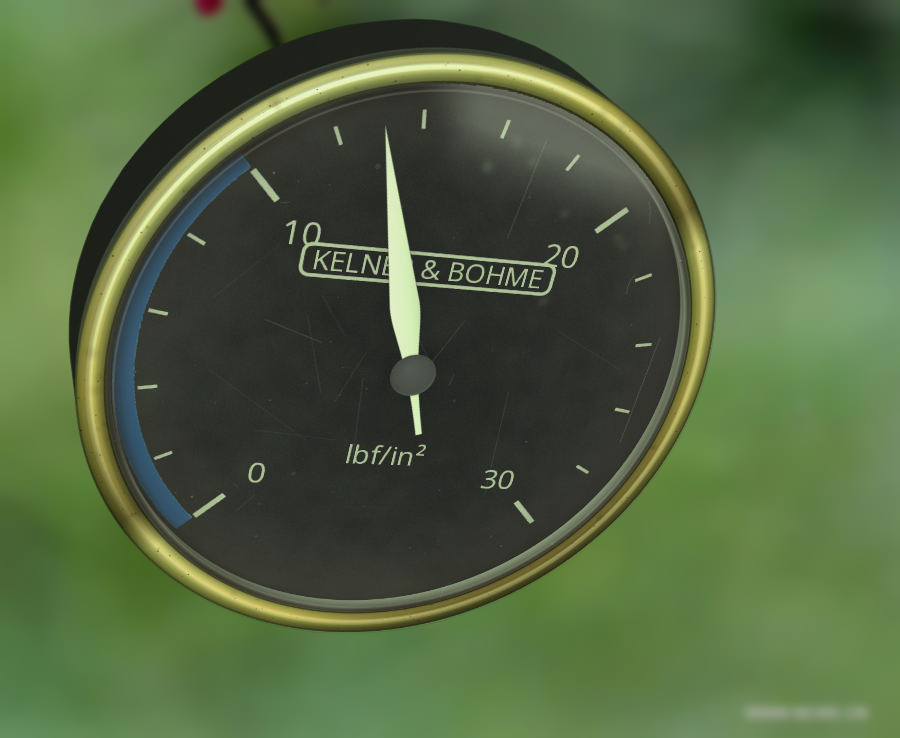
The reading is 13
